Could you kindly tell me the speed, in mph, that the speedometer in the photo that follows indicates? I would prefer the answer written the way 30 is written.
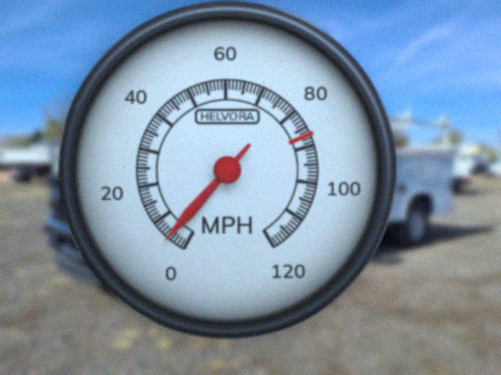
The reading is 5
